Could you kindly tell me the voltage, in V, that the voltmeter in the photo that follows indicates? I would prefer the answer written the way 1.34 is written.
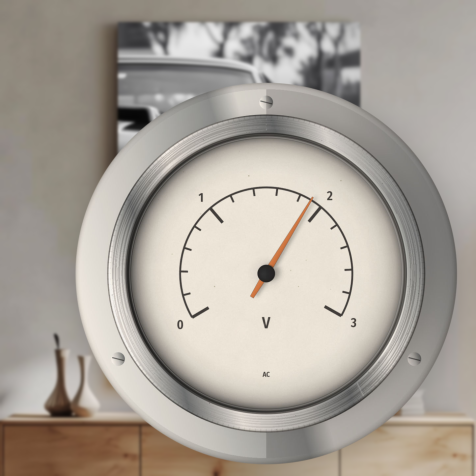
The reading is 1.9
